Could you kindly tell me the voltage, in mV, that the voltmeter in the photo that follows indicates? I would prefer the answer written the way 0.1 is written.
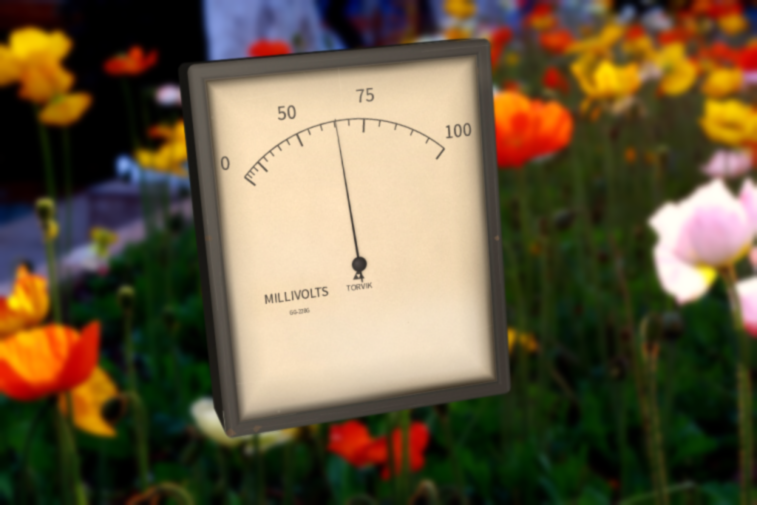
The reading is 65
